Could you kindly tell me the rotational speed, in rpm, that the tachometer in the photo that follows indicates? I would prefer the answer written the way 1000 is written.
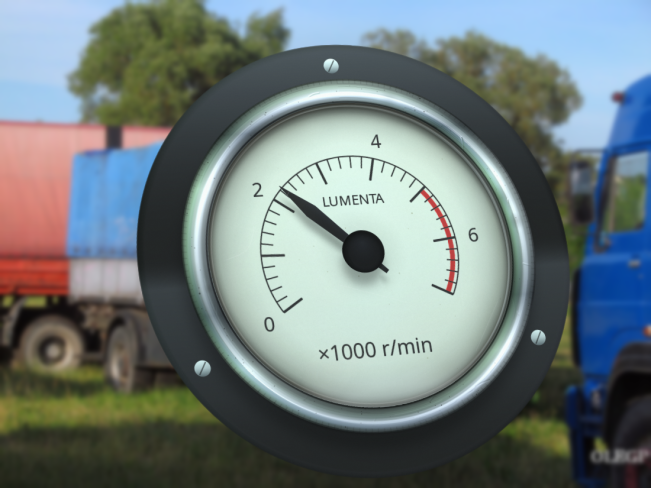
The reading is 2200
